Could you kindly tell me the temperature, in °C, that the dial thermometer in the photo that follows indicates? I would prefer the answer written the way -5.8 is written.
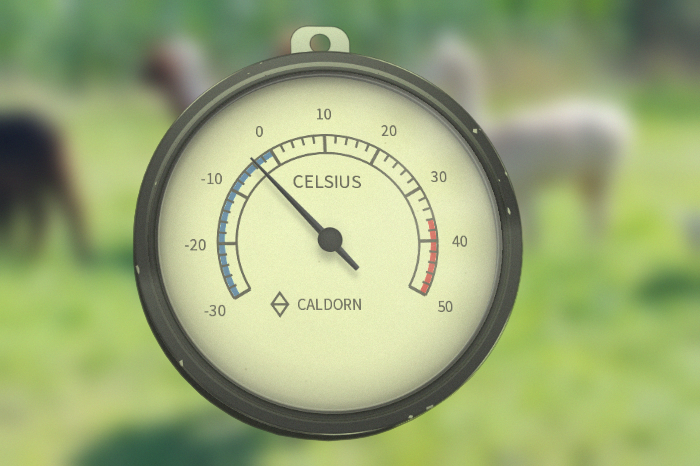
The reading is -4
